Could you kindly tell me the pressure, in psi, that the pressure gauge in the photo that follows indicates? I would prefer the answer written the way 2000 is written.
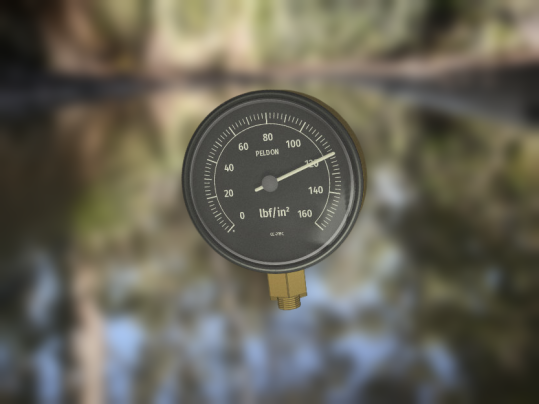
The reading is 120
